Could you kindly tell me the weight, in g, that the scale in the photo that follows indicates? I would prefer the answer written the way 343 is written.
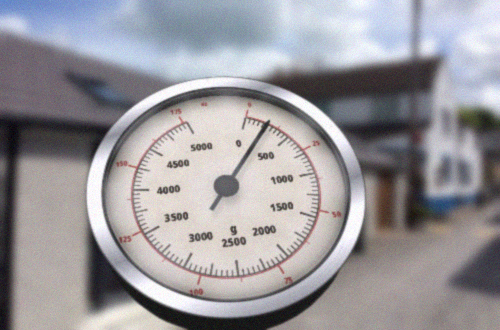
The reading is 250
